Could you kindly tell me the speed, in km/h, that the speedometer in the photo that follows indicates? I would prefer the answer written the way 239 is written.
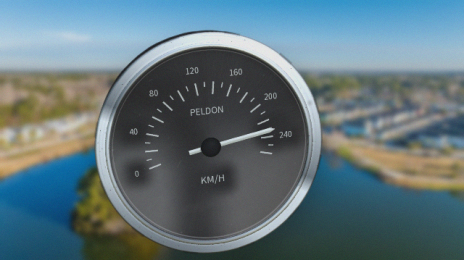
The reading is 230
